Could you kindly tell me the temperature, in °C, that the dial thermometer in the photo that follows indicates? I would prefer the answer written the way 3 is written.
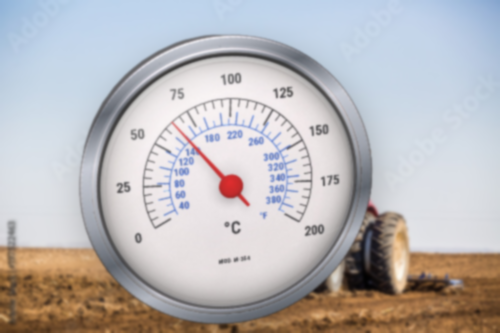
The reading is 65
